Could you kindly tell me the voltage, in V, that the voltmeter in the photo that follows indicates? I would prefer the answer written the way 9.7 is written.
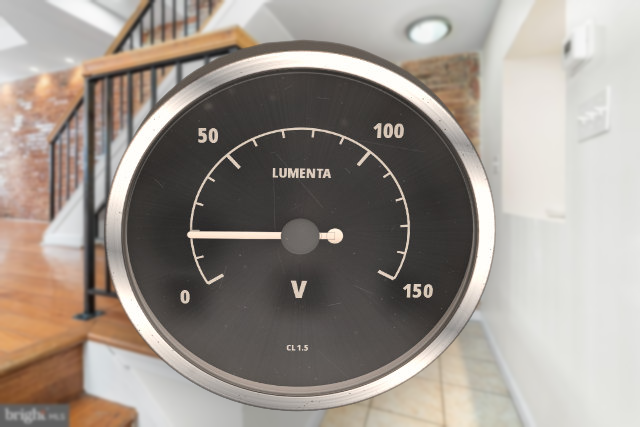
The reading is 20
